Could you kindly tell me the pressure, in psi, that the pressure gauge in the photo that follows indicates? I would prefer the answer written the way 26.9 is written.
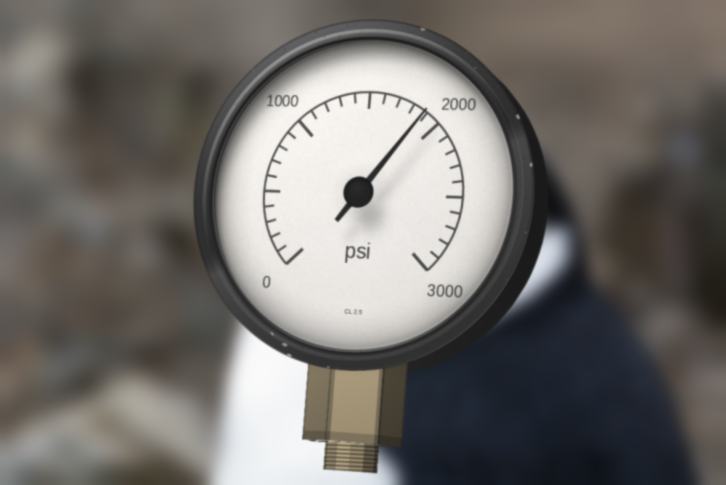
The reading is 1900
